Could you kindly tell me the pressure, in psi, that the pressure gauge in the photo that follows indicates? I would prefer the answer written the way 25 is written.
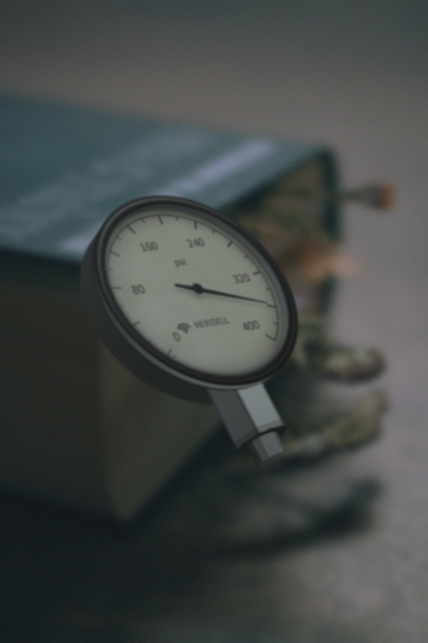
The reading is 360
